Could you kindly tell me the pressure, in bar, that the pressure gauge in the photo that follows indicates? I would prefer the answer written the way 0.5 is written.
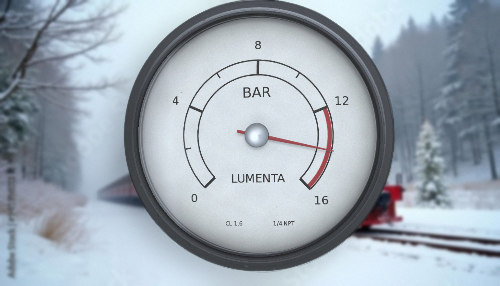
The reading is 14
